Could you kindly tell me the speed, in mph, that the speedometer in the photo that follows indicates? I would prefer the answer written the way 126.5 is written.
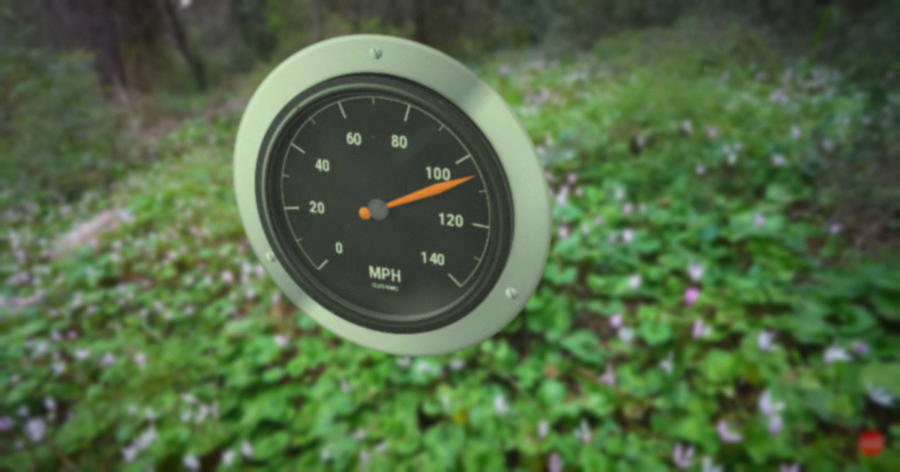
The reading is 105
